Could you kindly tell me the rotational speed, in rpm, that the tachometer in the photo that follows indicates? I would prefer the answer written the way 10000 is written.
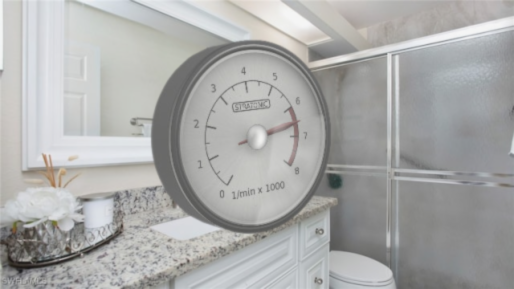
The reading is 6500
